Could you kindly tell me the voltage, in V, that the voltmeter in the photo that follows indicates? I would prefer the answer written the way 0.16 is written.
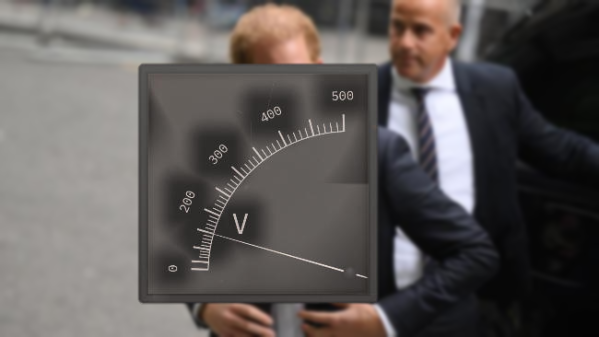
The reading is 150
